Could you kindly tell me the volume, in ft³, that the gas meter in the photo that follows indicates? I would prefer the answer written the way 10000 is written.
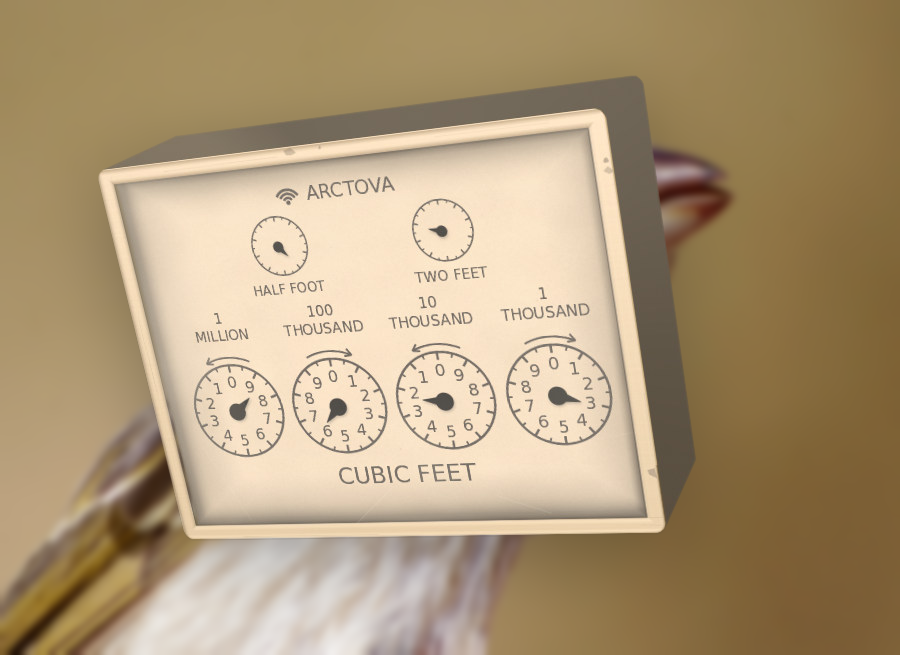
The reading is 862300
